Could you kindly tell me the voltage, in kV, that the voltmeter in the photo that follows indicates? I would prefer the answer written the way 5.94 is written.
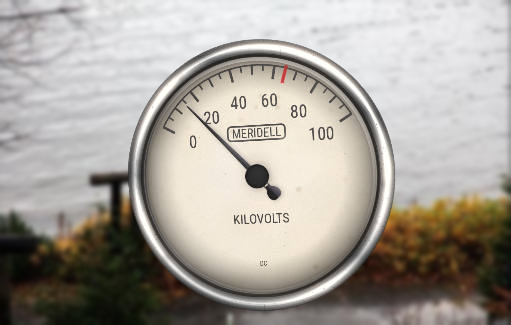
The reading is 15
